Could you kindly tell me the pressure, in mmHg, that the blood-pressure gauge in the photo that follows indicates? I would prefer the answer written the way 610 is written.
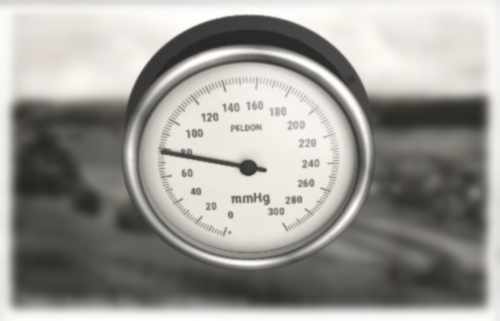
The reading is 80
